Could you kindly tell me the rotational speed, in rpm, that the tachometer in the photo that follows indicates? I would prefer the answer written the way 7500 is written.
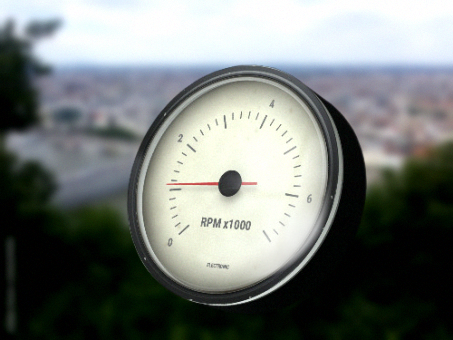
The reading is 1100
